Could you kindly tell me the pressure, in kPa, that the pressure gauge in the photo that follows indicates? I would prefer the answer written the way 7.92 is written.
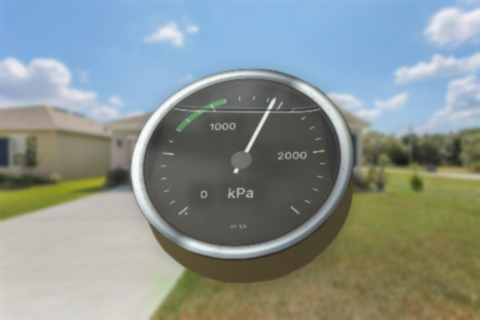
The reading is 1450
